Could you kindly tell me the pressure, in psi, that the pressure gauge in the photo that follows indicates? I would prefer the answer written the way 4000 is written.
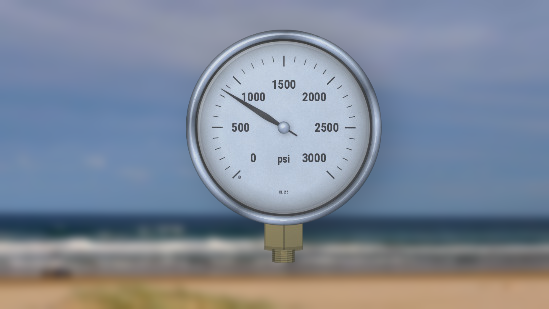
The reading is 850
